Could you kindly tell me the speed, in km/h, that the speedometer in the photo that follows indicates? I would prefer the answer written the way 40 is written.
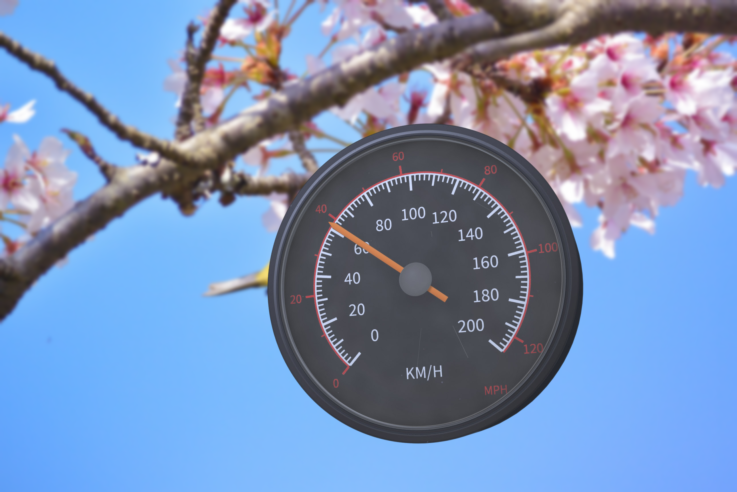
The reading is 62
